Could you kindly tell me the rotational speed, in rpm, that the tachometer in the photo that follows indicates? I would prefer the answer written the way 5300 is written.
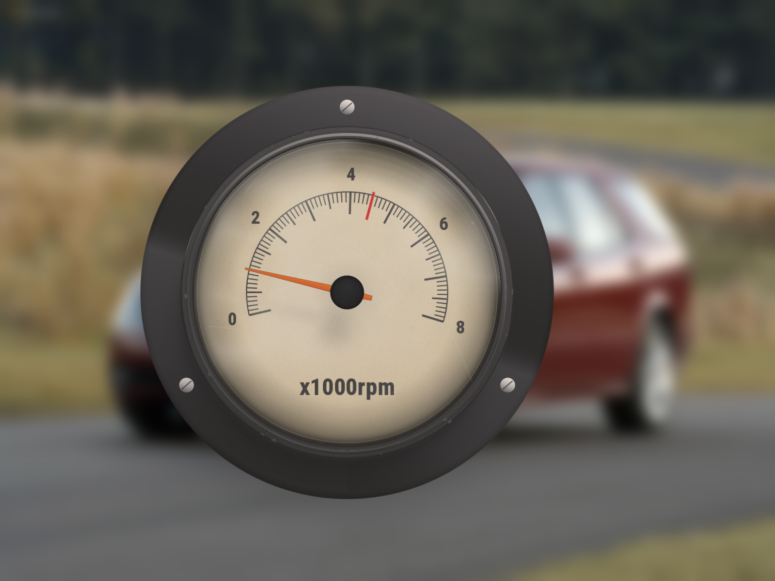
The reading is 1000
